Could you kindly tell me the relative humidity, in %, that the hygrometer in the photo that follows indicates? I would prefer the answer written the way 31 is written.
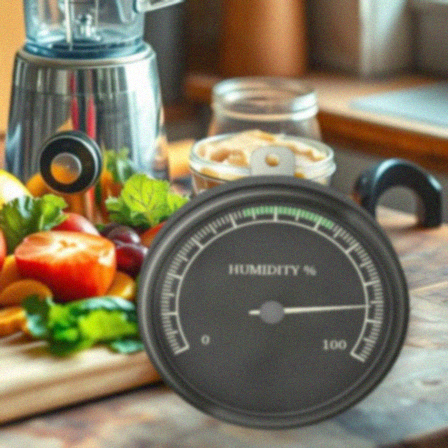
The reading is 85
